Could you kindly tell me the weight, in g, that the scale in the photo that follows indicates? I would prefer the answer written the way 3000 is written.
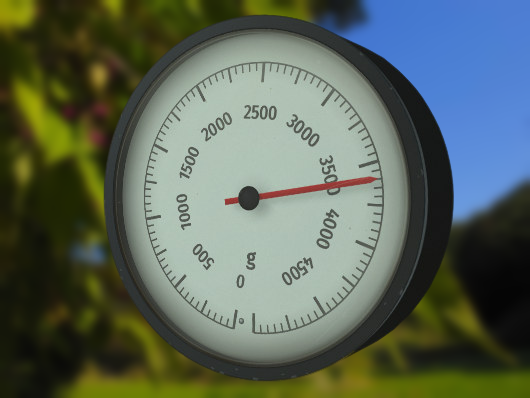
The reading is 3600
